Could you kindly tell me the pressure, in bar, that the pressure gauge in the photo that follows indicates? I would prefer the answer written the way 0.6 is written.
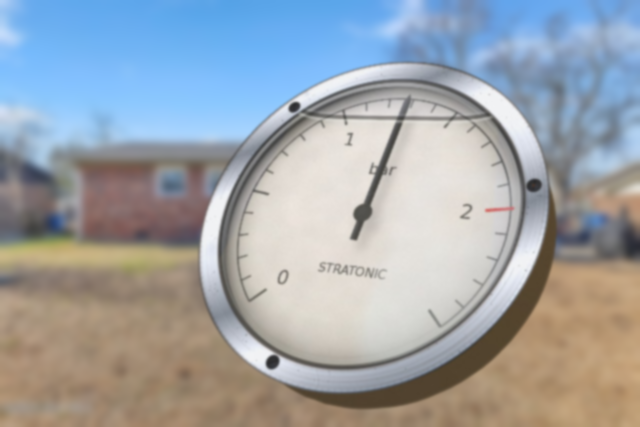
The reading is 1.3
